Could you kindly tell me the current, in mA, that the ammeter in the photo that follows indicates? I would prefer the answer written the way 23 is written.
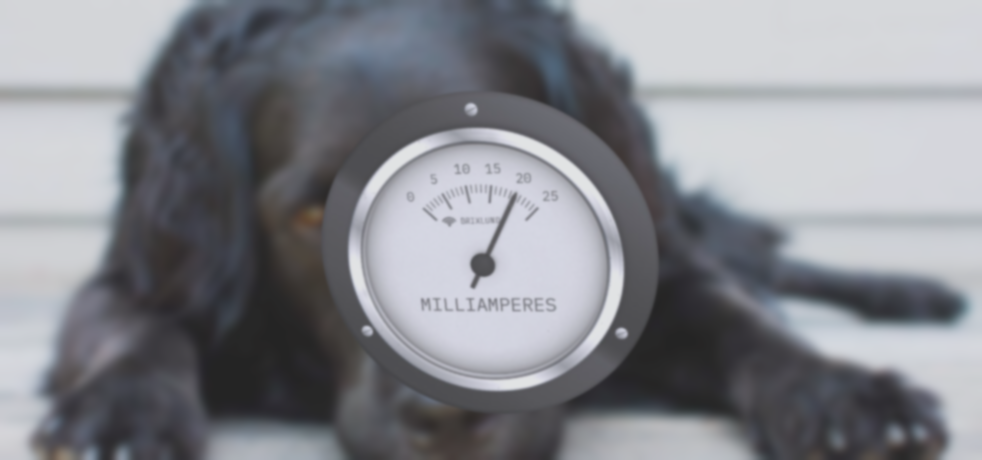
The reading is 20
